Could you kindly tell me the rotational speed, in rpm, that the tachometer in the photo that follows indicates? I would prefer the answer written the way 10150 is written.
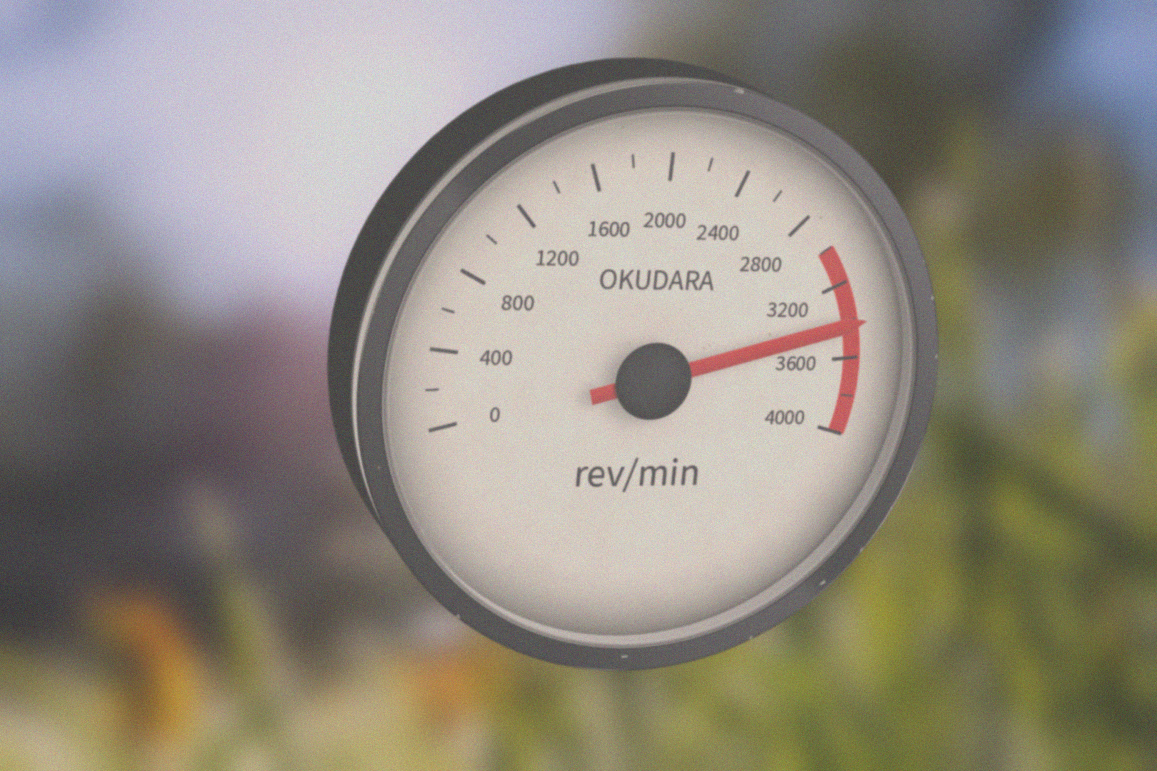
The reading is 3400
